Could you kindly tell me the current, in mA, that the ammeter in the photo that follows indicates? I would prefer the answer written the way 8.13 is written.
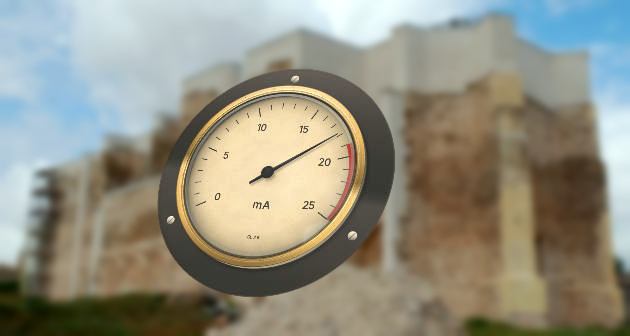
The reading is 18
